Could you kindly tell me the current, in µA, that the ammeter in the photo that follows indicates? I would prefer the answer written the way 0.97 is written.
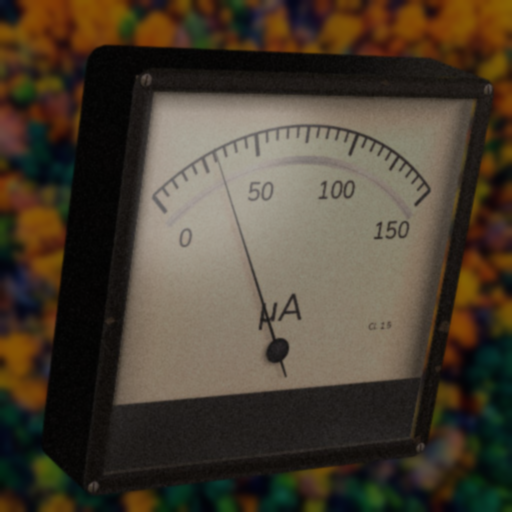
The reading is 30
